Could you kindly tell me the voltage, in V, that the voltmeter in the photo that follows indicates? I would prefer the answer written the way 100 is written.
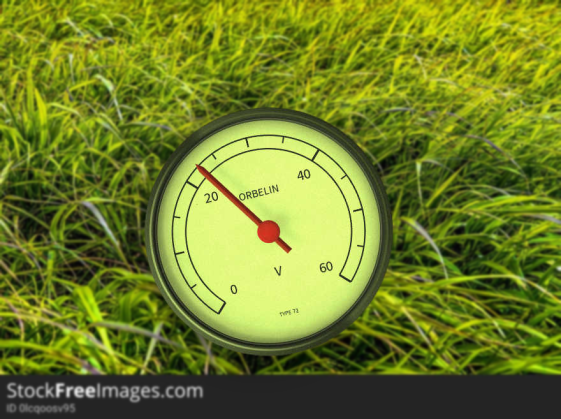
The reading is 22.5
